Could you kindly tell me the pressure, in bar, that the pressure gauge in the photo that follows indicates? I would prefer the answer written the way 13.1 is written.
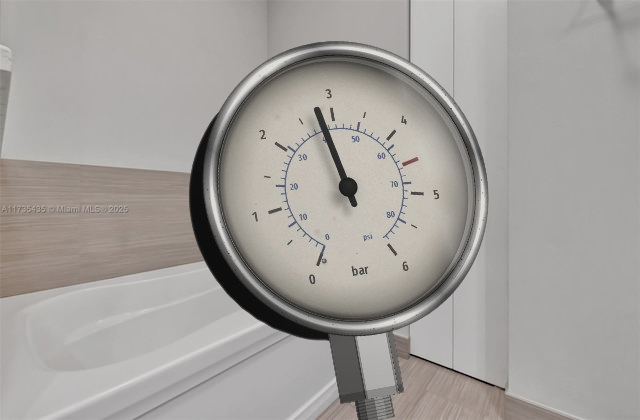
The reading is 2.75
